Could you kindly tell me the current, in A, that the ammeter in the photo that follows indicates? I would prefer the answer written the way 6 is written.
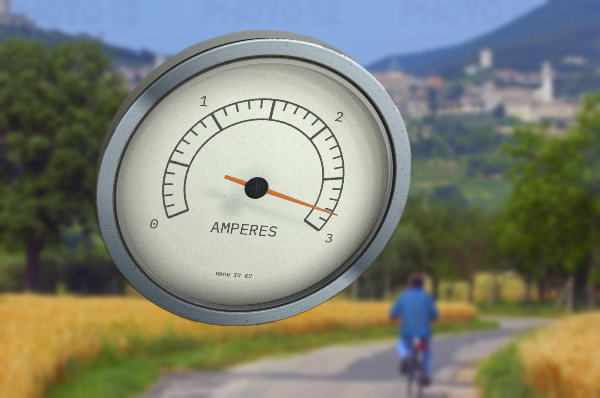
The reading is 2.8
